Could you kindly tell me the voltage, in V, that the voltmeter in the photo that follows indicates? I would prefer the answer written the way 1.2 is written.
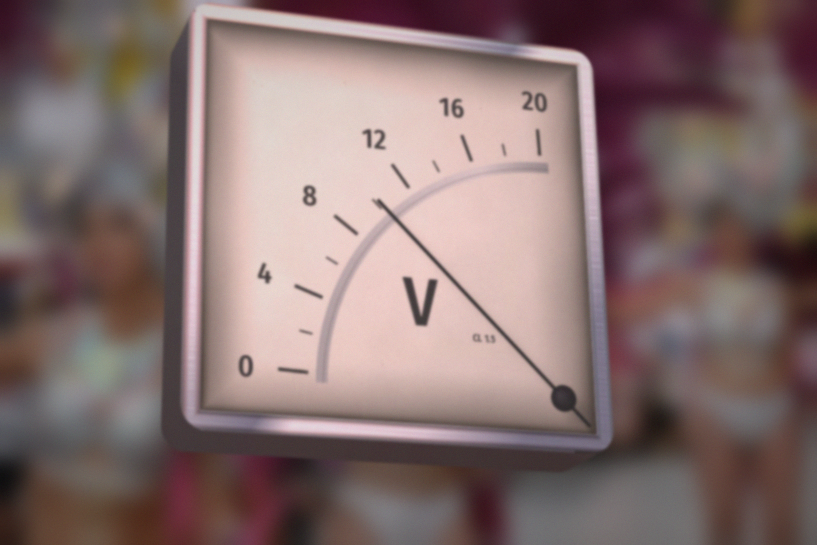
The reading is 10
